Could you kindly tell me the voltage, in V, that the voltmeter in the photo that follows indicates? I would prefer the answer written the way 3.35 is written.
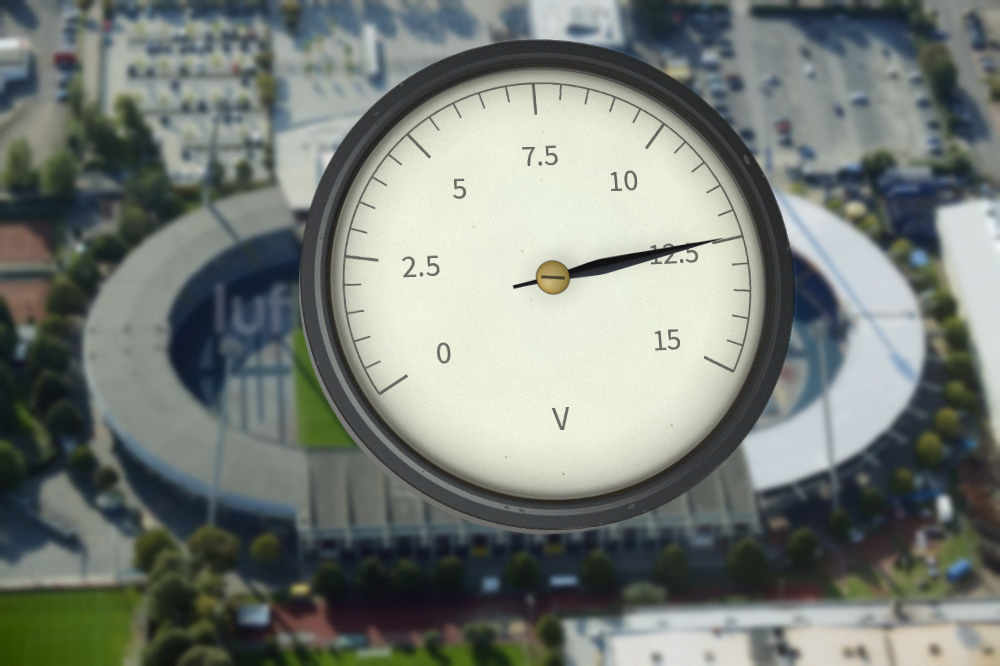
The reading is 12.5
